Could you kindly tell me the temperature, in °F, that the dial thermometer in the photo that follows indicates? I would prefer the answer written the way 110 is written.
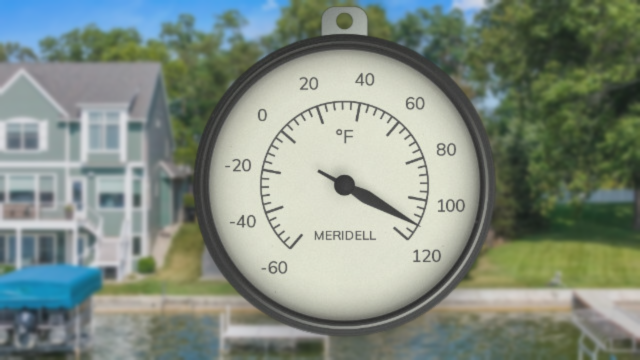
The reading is 112
